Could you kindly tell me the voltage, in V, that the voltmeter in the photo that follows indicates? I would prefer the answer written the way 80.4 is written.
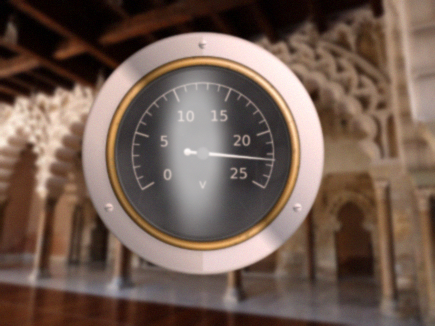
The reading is 22.5
